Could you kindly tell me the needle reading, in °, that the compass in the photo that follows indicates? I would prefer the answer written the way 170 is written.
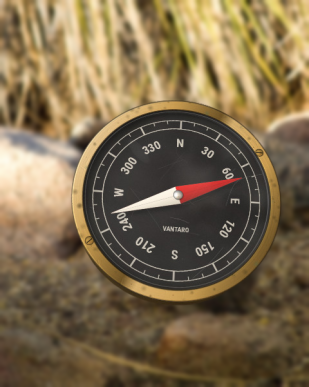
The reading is 70
